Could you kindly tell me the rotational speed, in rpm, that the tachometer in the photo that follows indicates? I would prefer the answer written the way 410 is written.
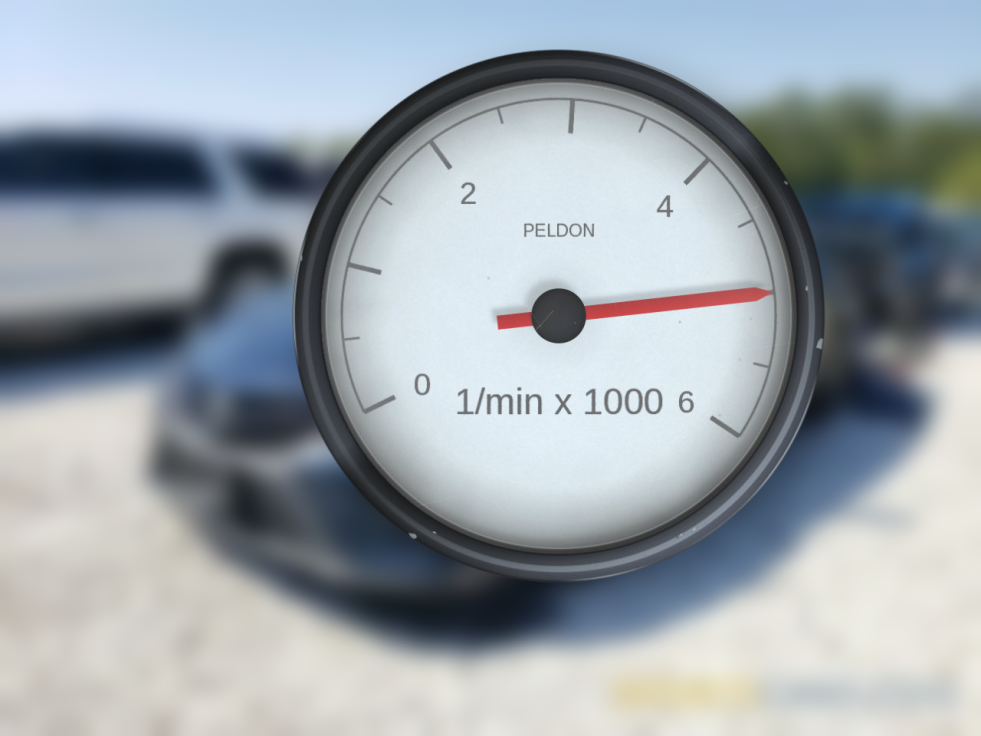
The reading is 5000
